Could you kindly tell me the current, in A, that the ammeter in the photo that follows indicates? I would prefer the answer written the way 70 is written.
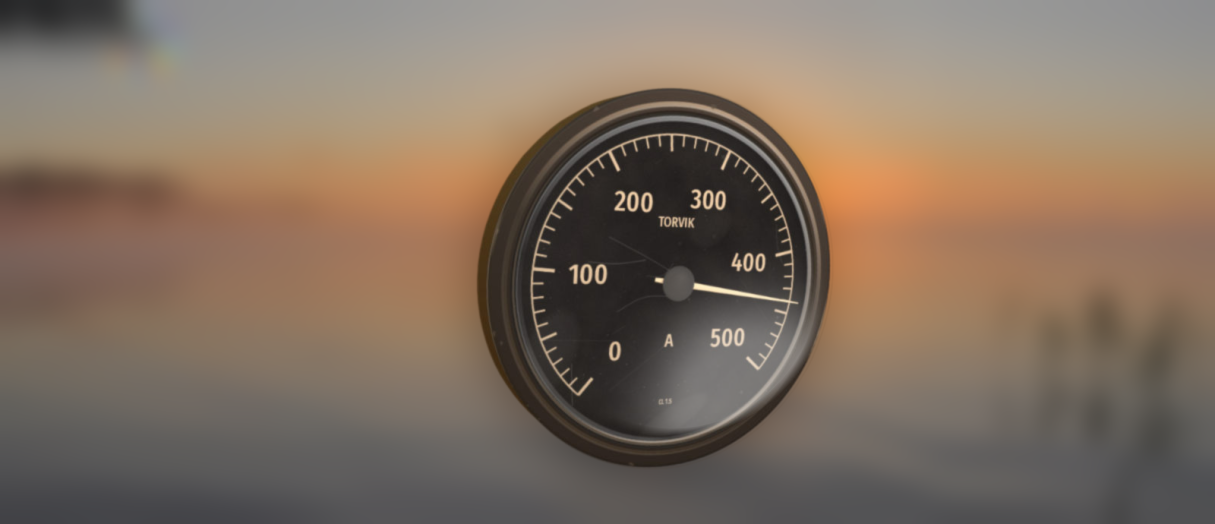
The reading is 440
